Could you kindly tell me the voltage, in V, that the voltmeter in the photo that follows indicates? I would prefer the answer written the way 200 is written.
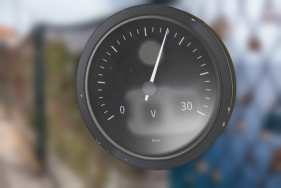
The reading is 18
